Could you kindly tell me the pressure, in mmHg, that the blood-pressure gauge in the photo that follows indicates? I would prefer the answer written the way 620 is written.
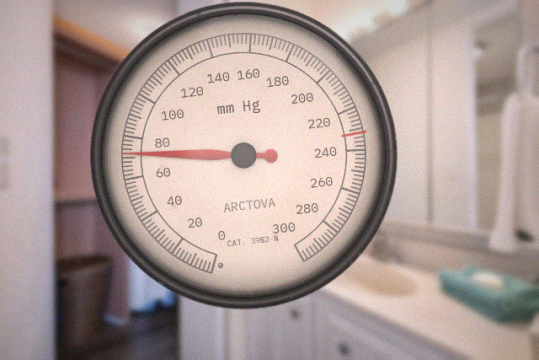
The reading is 72
